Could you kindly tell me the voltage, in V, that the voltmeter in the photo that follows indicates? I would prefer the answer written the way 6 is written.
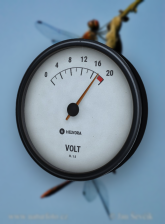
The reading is 18
